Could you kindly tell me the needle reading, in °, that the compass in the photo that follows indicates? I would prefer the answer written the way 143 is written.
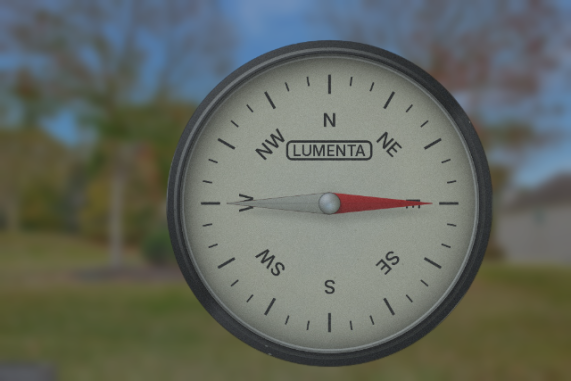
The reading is 90
